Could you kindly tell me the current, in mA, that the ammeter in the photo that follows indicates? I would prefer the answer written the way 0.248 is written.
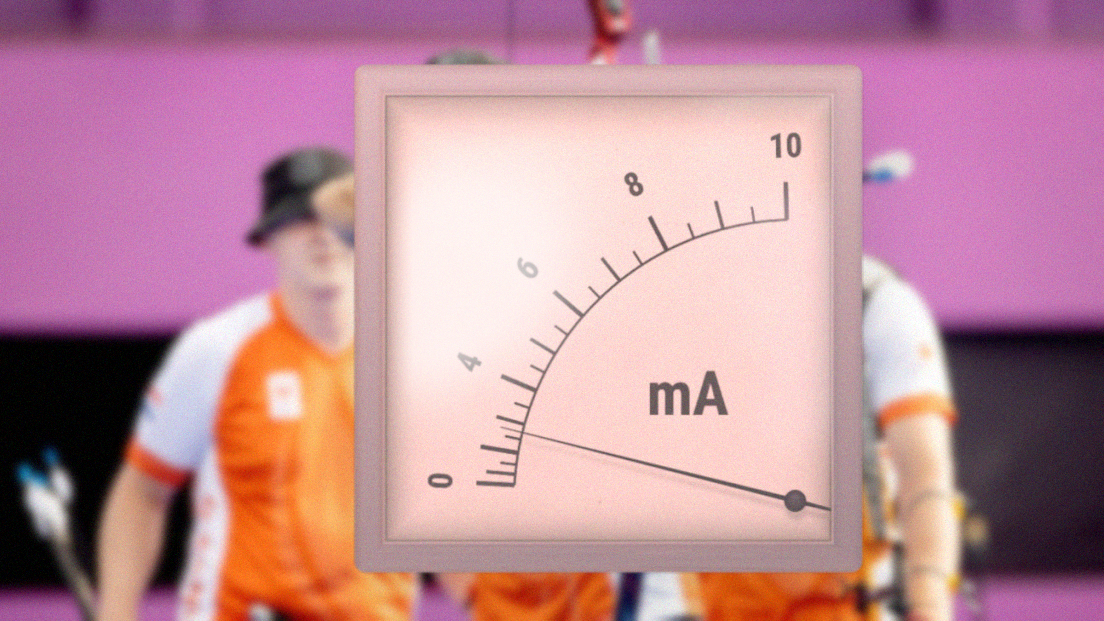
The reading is 2.75
